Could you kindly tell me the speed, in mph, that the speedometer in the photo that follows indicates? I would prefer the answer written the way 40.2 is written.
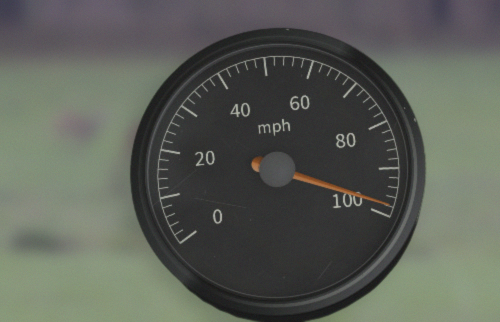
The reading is 98
